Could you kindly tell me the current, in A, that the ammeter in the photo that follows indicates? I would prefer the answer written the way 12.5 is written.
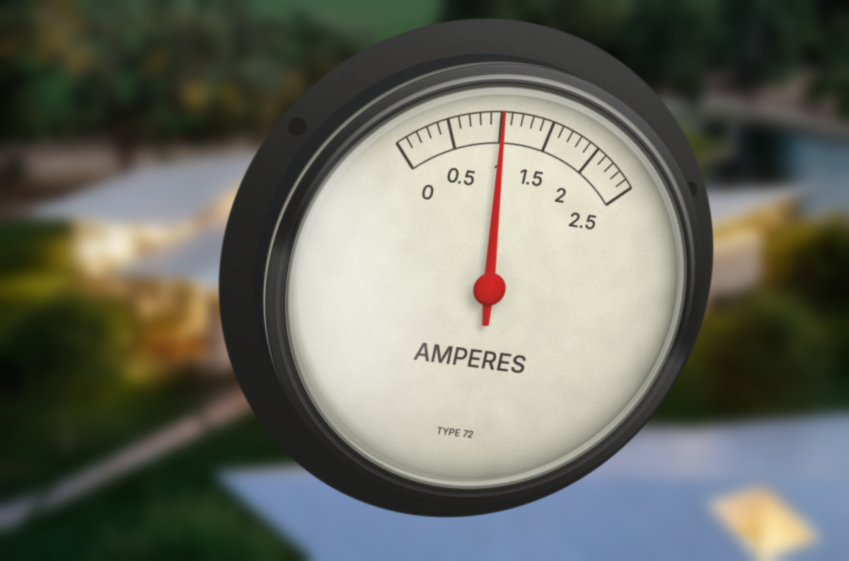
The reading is 1
